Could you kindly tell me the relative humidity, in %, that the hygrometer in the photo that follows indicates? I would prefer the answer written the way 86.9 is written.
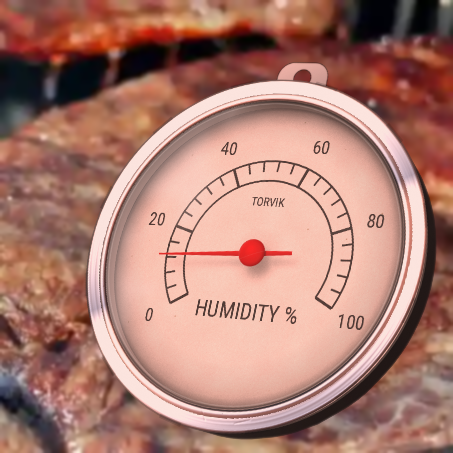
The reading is 12
